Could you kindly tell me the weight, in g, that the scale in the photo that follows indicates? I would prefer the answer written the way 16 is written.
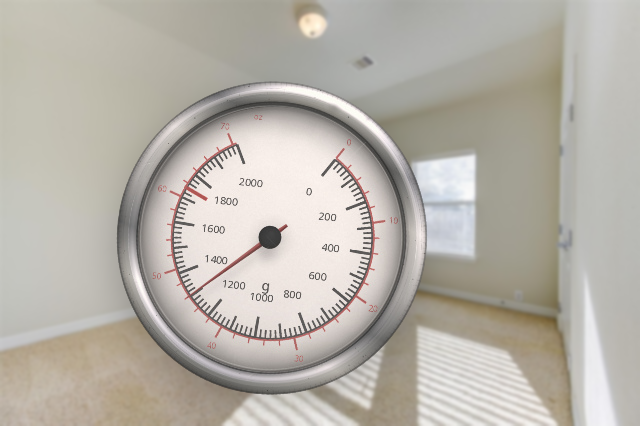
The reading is 1300
